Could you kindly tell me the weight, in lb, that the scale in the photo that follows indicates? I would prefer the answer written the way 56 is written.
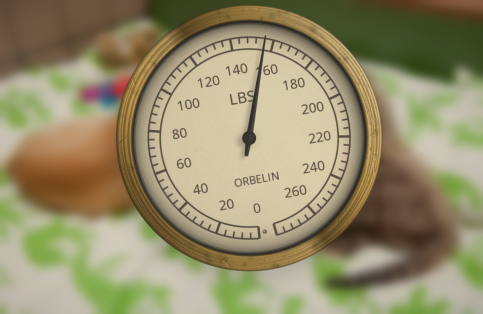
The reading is 156
